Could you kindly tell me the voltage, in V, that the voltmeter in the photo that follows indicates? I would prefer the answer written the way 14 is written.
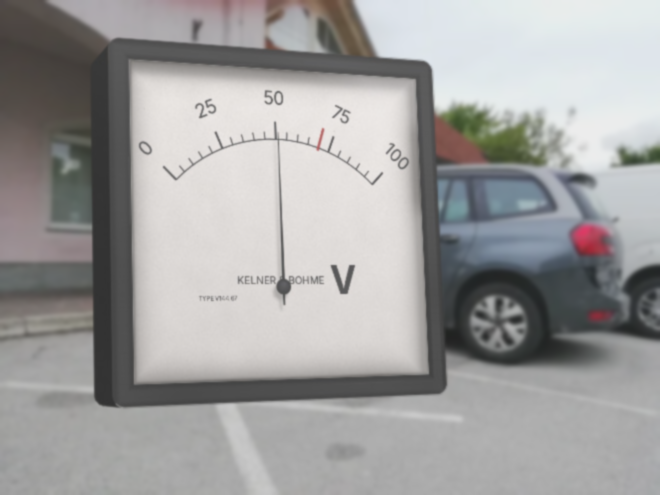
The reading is 50
